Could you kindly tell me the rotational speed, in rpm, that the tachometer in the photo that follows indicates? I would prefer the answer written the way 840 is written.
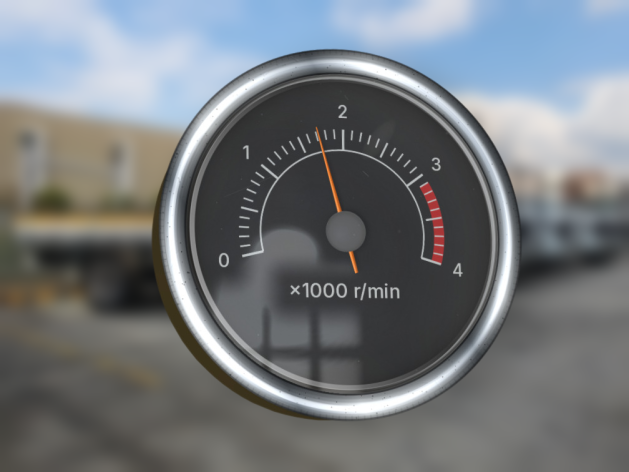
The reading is 1700
